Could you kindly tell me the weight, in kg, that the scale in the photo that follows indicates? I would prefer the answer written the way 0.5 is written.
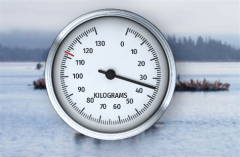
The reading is 35
